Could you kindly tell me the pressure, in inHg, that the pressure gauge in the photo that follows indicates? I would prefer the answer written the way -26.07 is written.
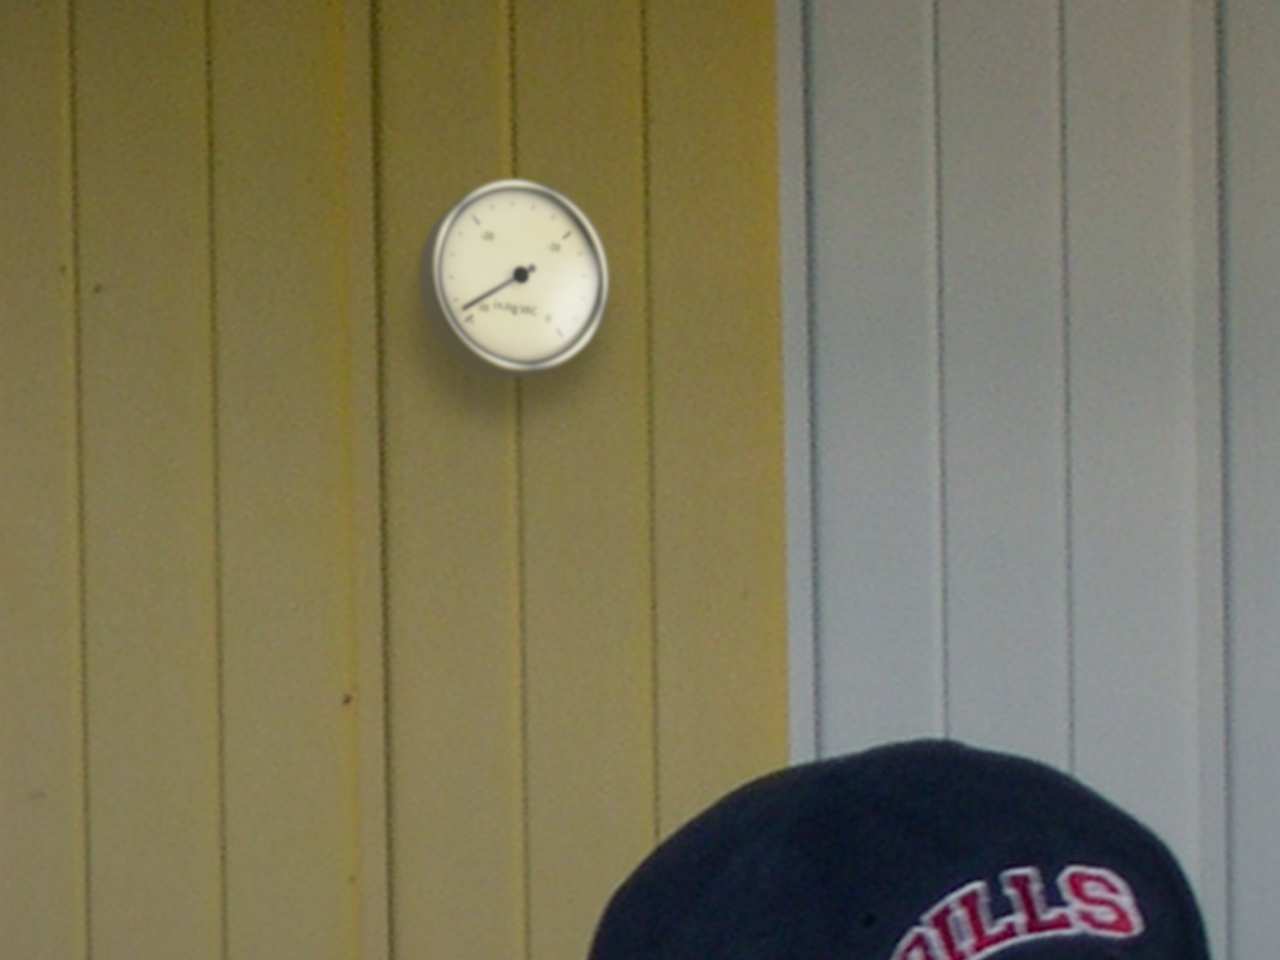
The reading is -29
